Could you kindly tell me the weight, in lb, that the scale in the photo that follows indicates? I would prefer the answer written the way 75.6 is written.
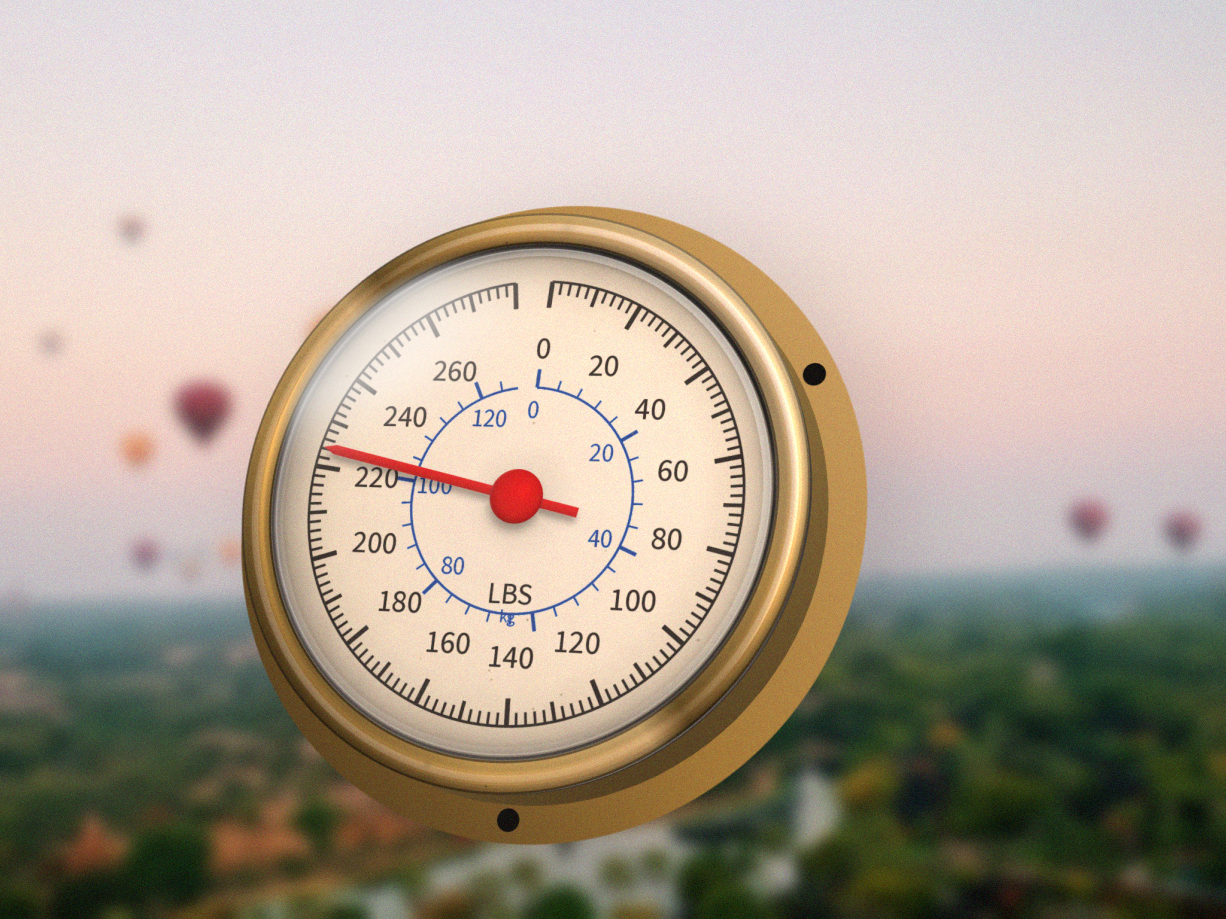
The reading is 224
